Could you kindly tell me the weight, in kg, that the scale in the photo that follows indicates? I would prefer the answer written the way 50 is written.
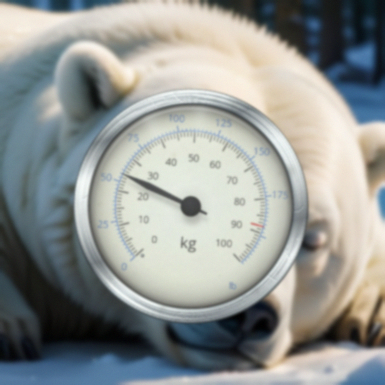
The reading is 25
